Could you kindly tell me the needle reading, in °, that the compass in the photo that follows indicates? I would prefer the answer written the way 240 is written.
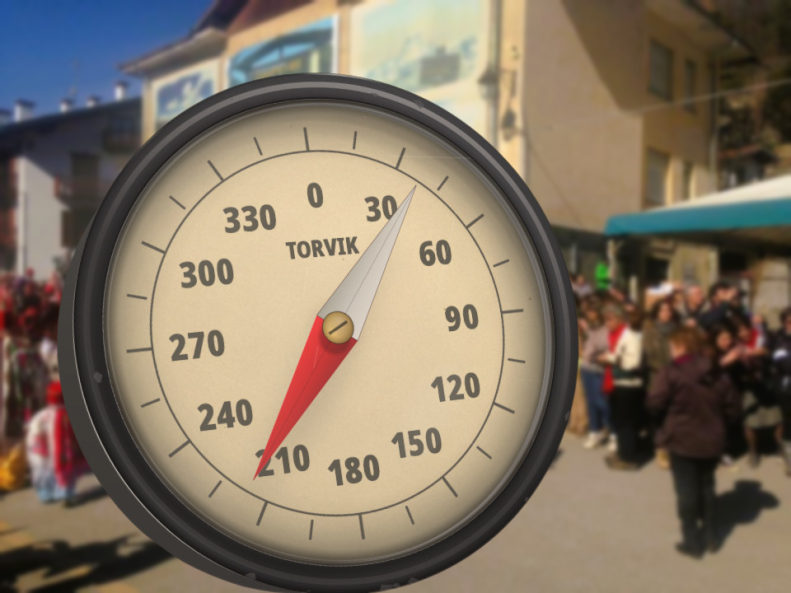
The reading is 217.5
